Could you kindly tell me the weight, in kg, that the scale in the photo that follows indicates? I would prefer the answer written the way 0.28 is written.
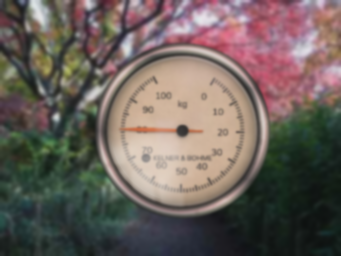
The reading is 80
